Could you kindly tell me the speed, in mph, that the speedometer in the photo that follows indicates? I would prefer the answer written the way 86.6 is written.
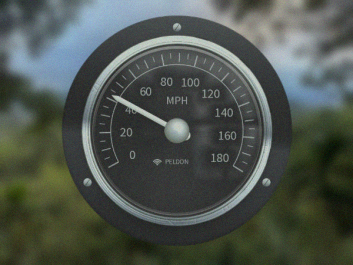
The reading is 42.5
